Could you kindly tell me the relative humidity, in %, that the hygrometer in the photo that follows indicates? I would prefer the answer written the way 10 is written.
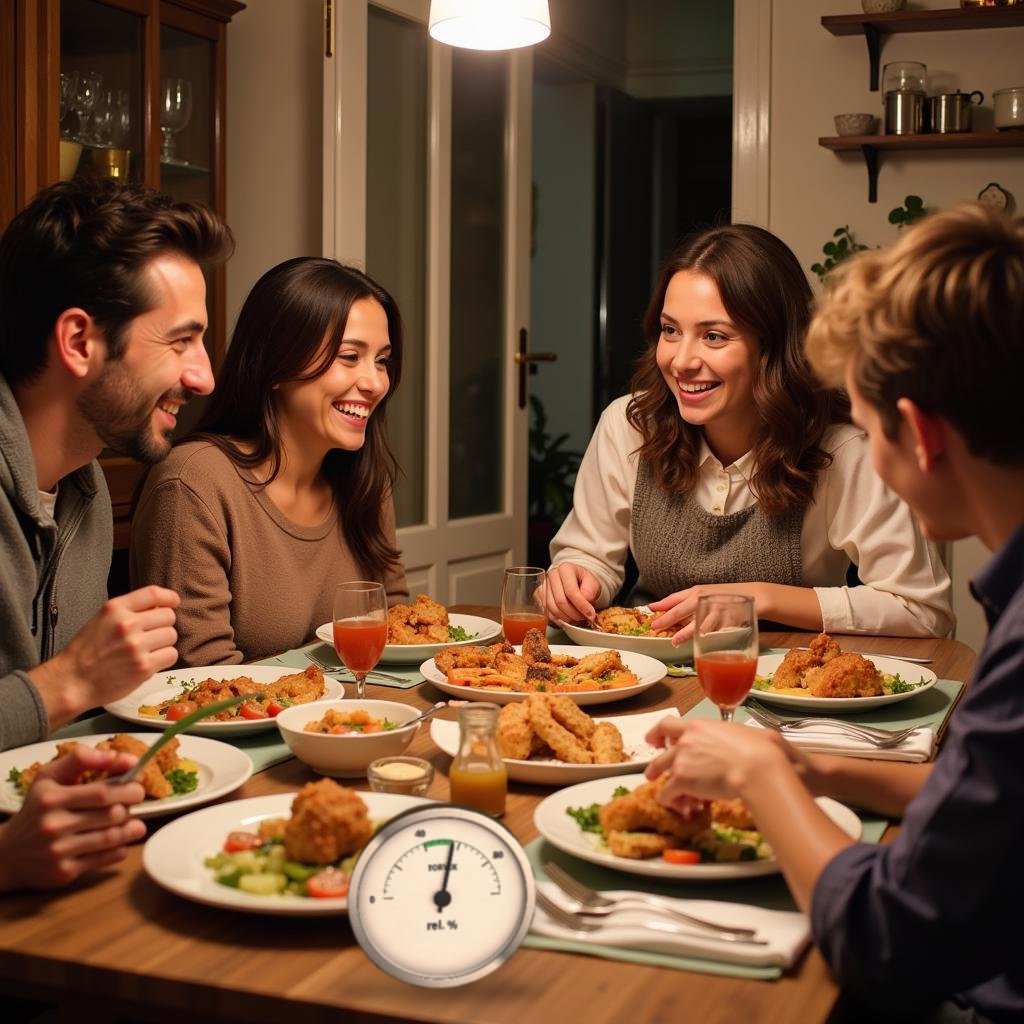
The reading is 56
